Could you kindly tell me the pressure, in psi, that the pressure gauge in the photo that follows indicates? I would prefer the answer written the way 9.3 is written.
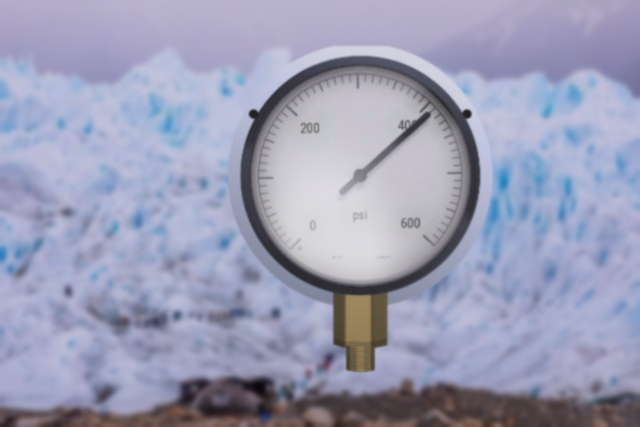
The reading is 410
